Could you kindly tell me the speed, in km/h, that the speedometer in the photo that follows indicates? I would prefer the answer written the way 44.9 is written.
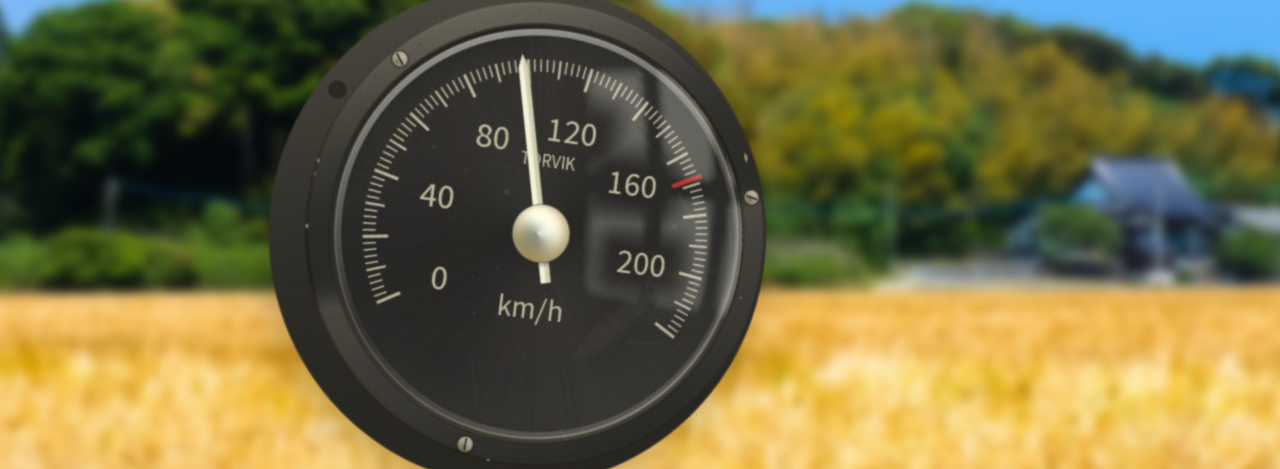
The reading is 98
